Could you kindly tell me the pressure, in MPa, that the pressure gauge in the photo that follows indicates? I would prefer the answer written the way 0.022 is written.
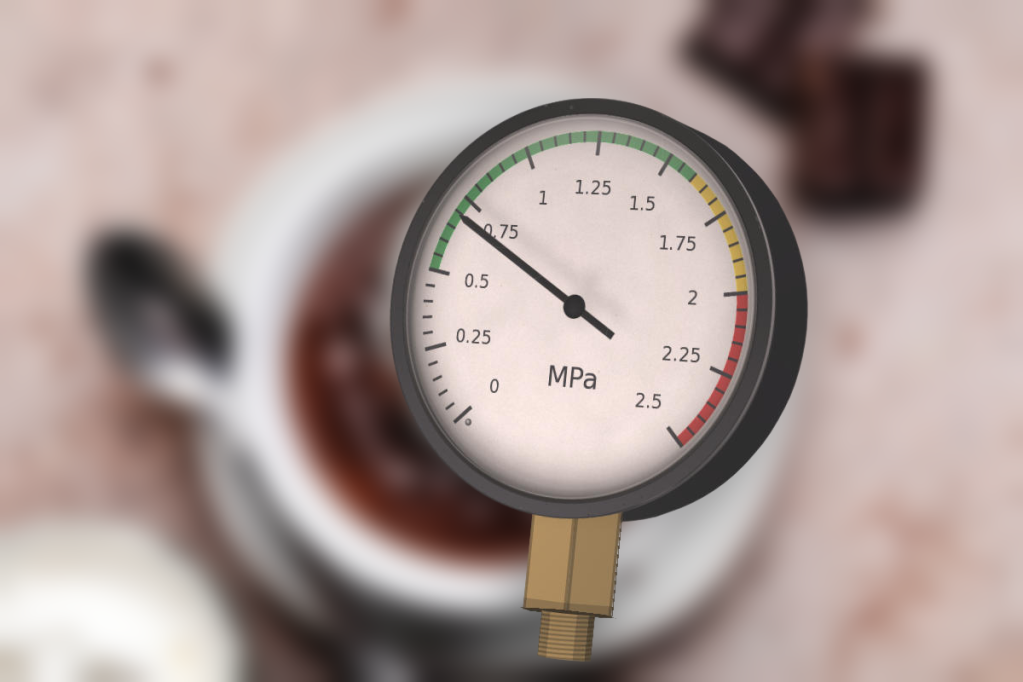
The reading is 0.7
